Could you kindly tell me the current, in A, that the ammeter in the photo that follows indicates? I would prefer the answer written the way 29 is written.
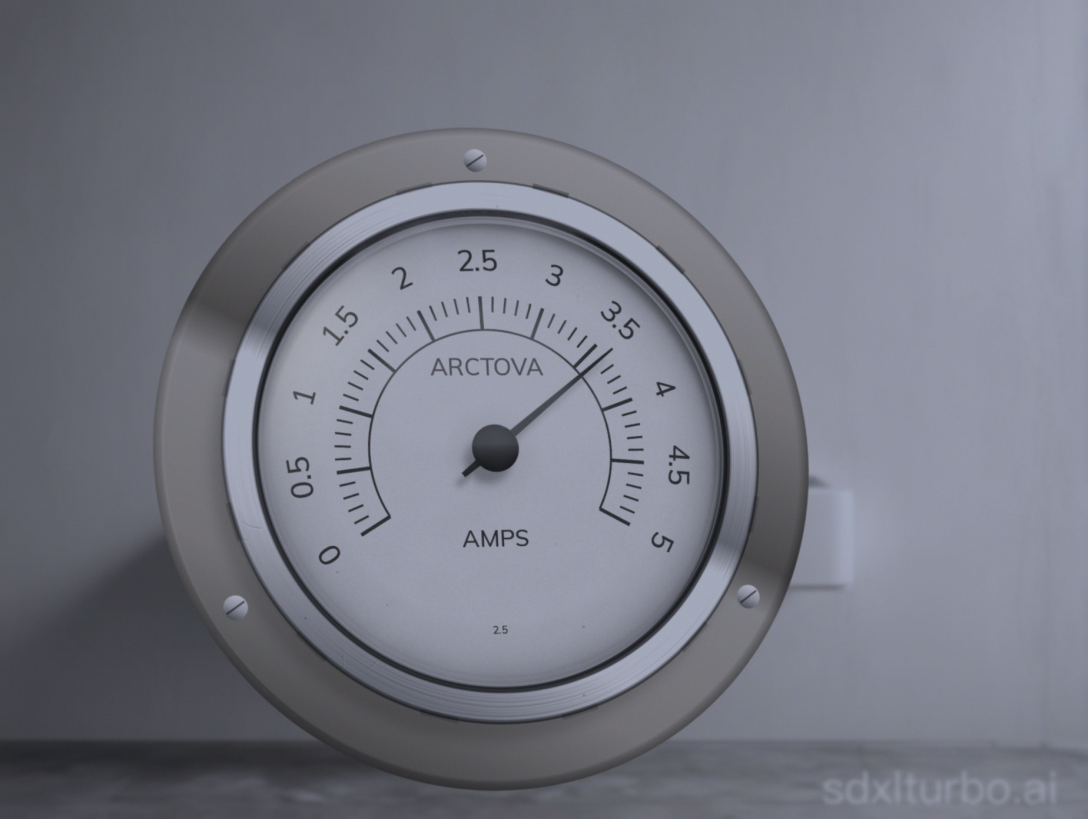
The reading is 3.6
